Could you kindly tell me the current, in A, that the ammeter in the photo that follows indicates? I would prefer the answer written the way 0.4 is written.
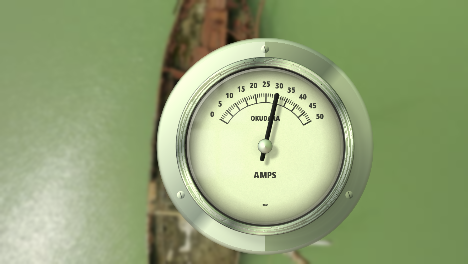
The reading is 30
